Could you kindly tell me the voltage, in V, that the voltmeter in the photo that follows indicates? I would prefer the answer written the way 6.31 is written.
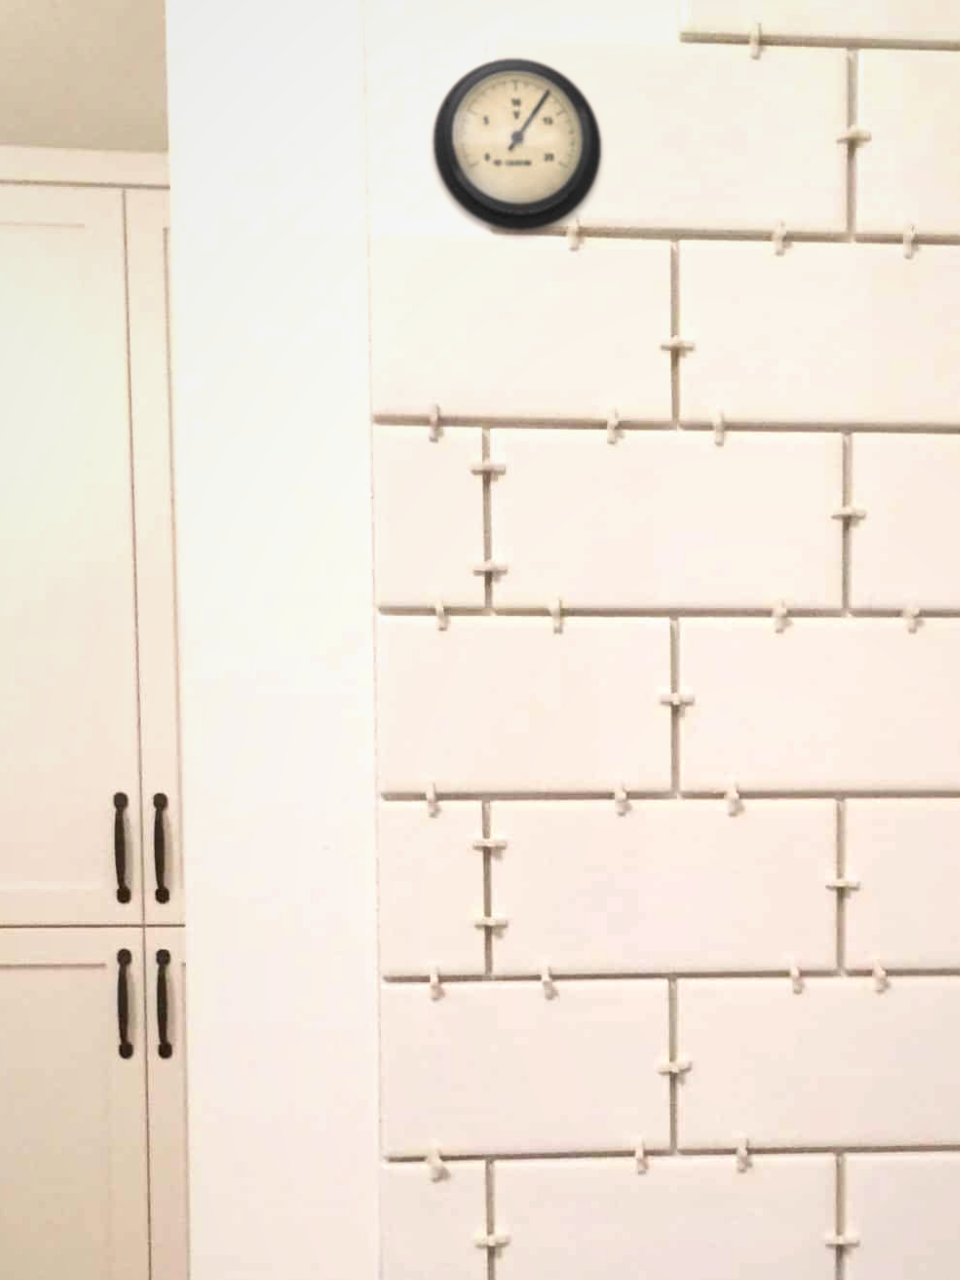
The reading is 13
